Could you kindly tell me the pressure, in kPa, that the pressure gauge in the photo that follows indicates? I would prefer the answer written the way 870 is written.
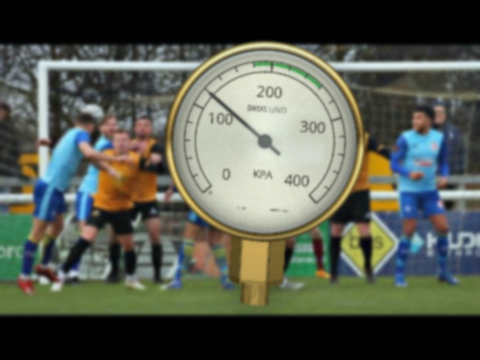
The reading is 120
